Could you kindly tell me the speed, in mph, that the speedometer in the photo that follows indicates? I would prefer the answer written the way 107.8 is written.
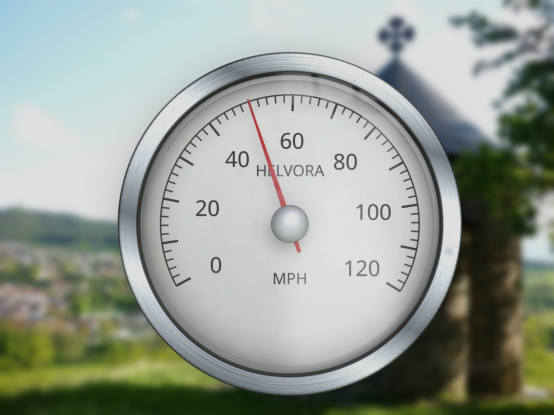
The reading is 50
